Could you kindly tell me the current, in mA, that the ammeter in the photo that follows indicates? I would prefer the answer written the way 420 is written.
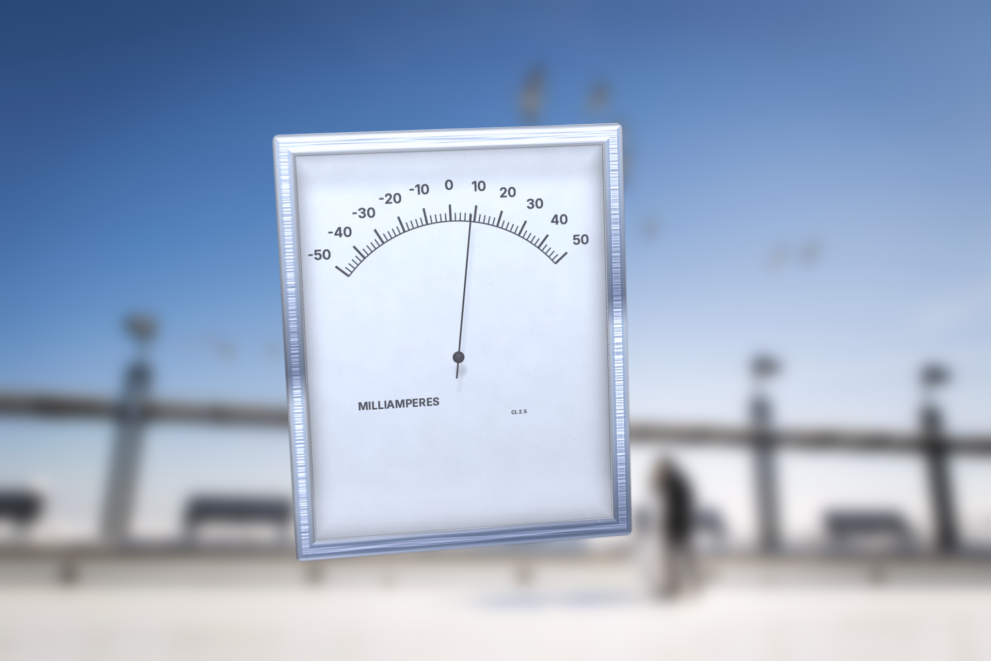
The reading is 8
